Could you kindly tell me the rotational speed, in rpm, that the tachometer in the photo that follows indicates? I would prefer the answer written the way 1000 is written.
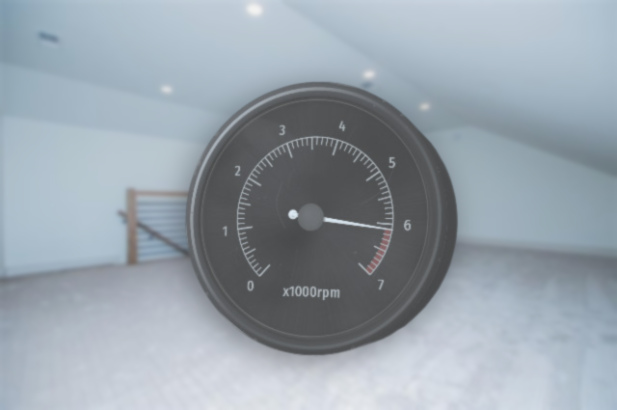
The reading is 6100
